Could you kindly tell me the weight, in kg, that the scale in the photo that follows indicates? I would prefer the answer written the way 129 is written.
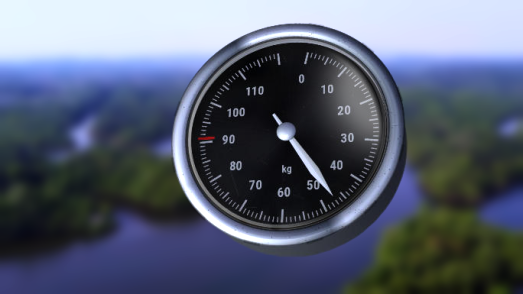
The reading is 47
